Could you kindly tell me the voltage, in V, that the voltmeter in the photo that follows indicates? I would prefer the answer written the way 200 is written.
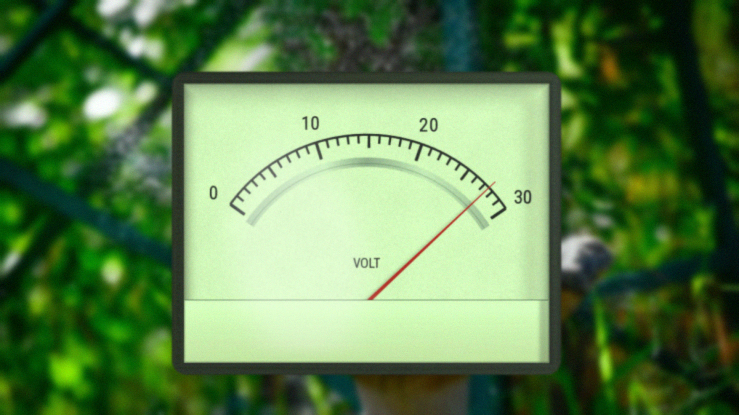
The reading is 27.5
